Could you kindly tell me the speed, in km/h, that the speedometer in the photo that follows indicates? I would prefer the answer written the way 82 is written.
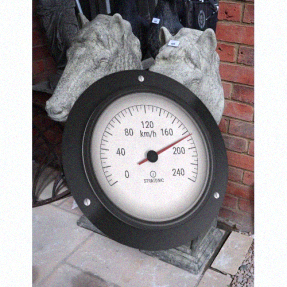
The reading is 185
